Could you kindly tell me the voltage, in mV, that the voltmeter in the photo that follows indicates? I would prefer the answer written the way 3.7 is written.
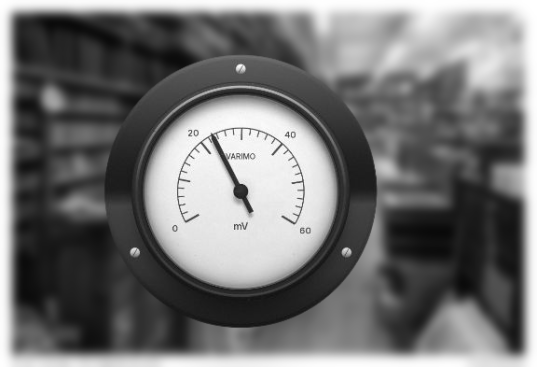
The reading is 23
